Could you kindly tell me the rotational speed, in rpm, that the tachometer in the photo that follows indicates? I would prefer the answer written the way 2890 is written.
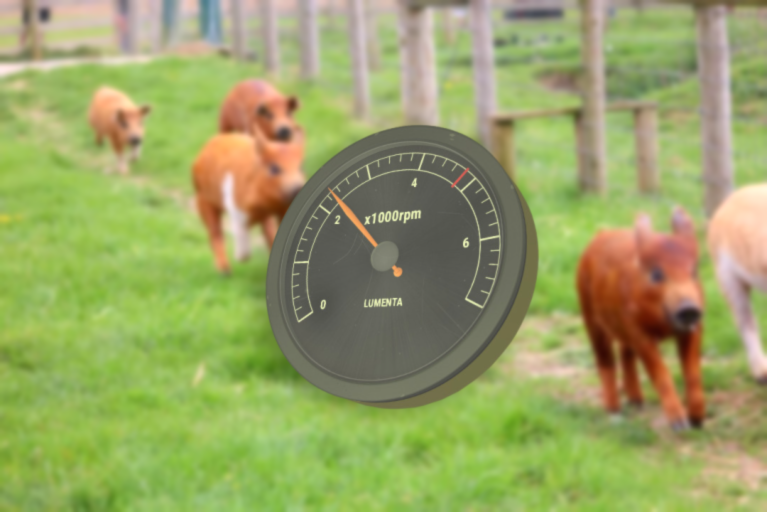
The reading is 2300
